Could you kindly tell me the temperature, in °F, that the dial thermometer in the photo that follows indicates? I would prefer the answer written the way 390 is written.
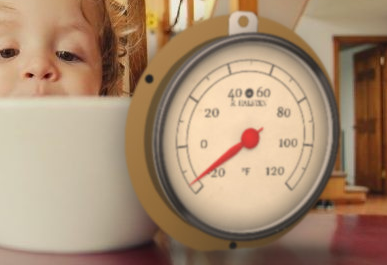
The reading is -15
